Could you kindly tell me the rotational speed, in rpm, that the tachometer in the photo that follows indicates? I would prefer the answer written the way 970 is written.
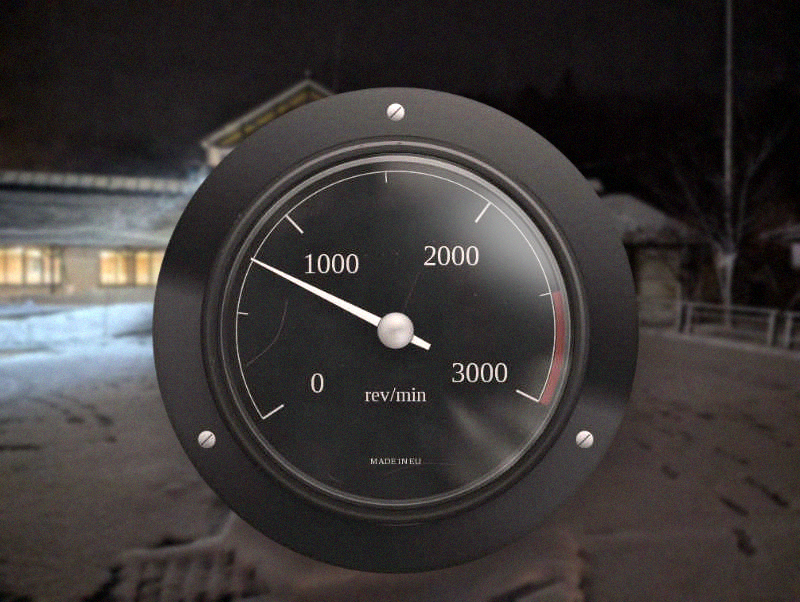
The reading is 750
